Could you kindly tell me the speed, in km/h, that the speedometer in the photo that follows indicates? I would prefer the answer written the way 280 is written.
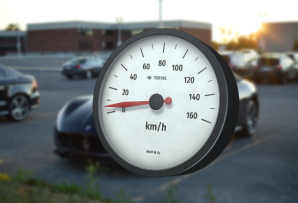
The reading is 5
